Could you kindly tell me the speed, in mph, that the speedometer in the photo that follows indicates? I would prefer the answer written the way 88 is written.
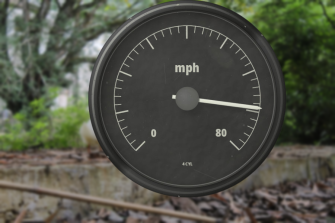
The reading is 69
